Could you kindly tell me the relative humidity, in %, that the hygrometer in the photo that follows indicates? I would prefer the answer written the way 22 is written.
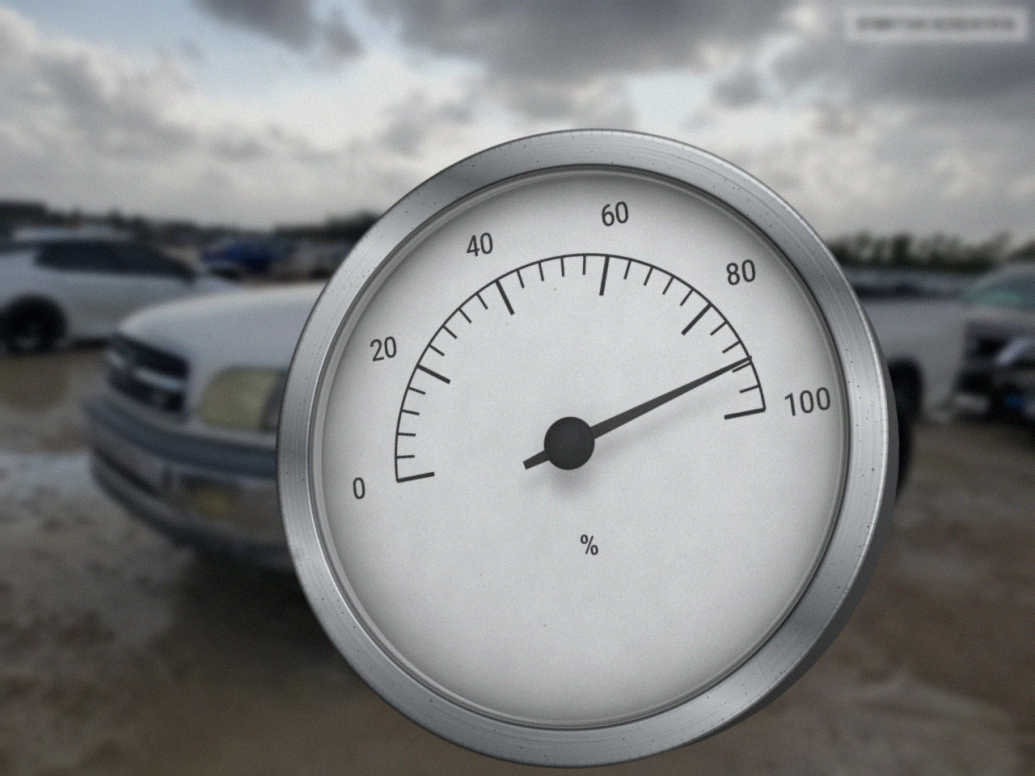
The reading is 92
